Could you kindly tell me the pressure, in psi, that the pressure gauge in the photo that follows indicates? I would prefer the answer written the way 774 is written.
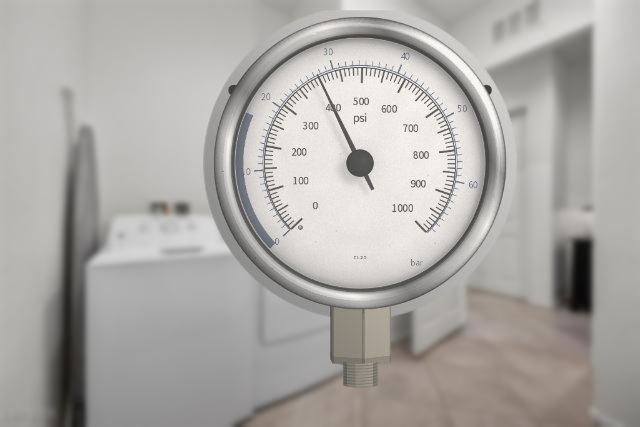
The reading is 400
